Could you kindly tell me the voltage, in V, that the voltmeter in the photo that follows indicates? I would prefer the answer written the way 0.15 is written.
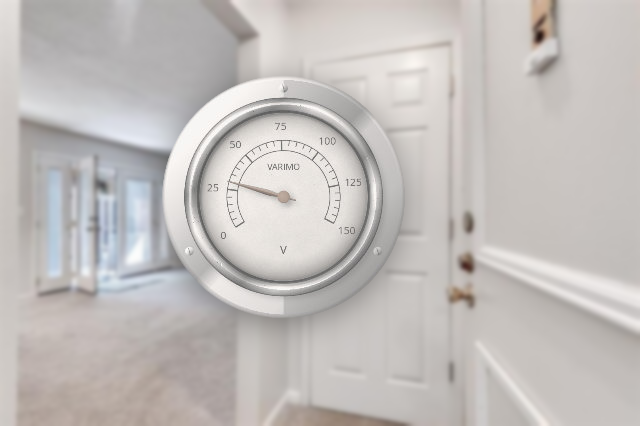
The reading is 30
